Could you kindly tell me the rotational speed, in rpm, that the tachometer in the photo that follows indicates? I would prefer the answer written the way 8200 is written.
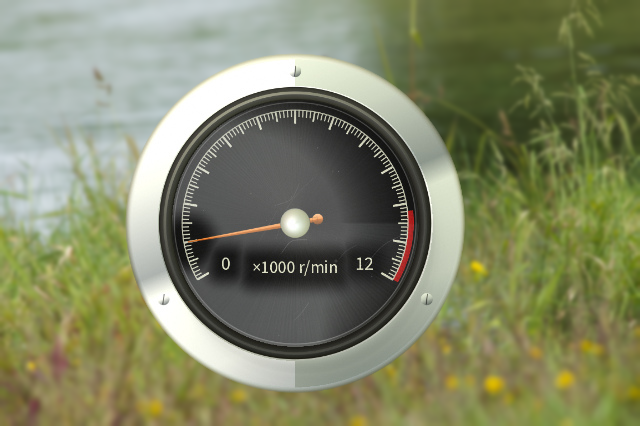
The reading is 1000
